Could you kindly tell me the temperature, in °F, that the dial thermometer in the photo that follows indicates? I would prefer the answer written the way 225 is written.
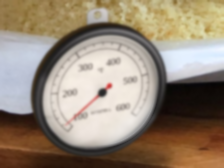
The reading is 120
